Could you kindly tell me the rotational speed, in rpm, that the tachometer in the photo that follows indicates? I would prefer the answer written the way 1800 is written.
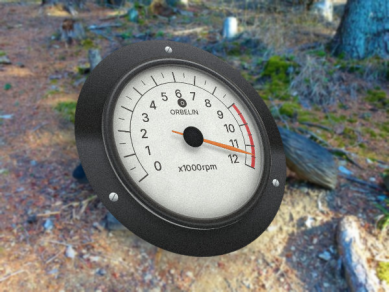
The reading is 11500
